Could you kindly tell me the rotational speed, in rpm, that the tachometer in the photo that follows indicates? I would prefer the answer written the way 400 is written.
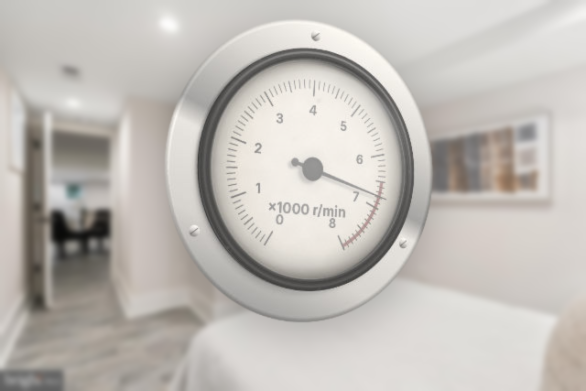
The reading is 6800
